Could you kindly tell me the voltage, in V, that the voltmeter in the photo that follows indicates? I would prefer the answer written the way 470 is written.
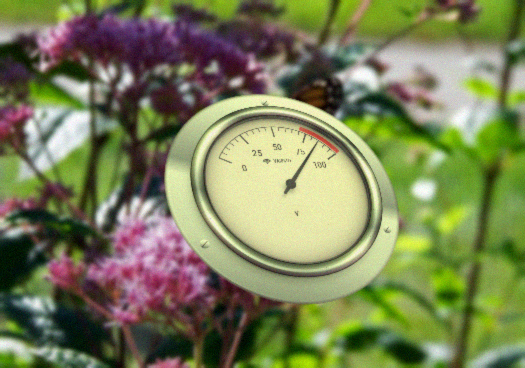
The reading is 85
